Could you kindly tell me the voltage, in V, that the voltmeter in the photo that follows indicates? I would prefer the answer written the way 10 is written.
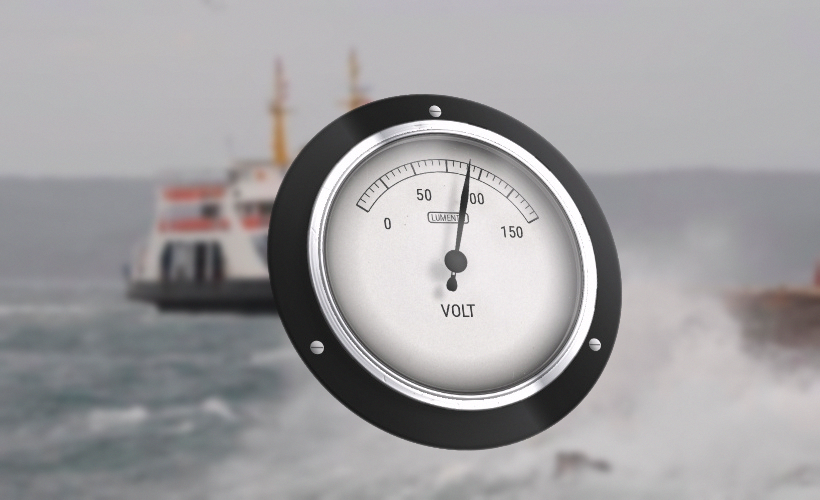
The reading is 90
